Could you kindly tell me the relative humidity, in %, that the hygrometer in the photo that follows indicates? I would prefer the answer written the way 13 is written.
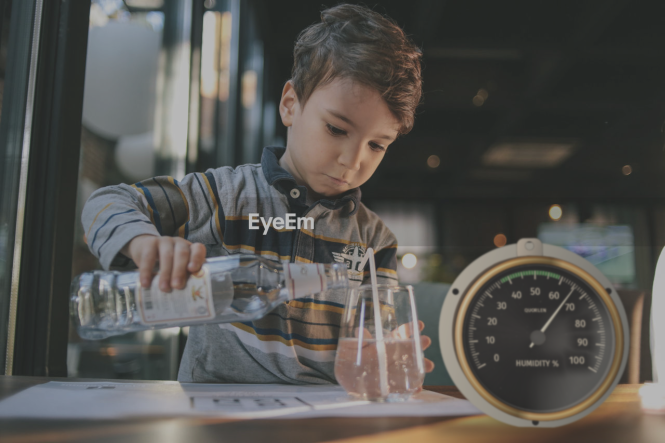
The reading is 65
